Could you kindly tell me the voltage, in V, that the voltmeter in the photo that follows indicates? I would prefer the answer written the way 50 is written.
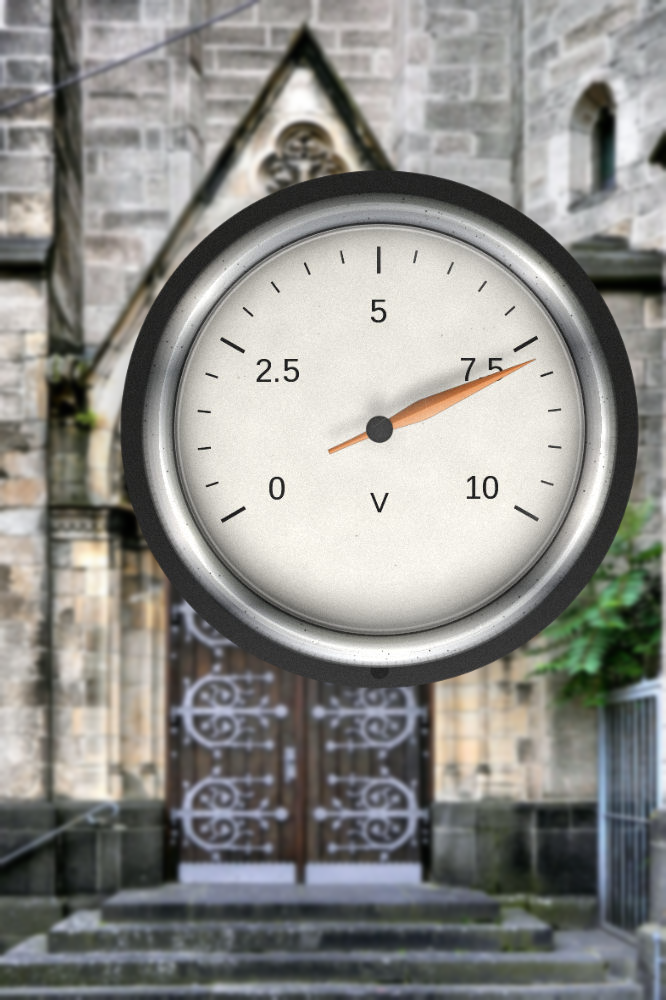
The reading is 7.75
